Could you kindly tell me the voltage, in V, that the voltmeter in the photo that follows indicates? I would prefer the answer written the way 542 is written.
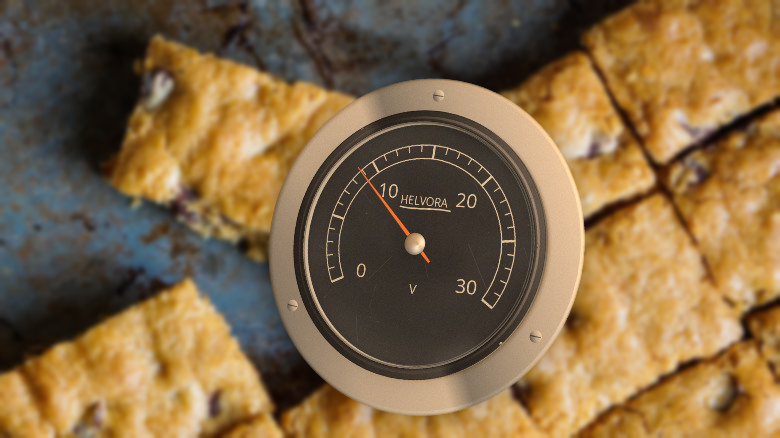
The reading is 9
